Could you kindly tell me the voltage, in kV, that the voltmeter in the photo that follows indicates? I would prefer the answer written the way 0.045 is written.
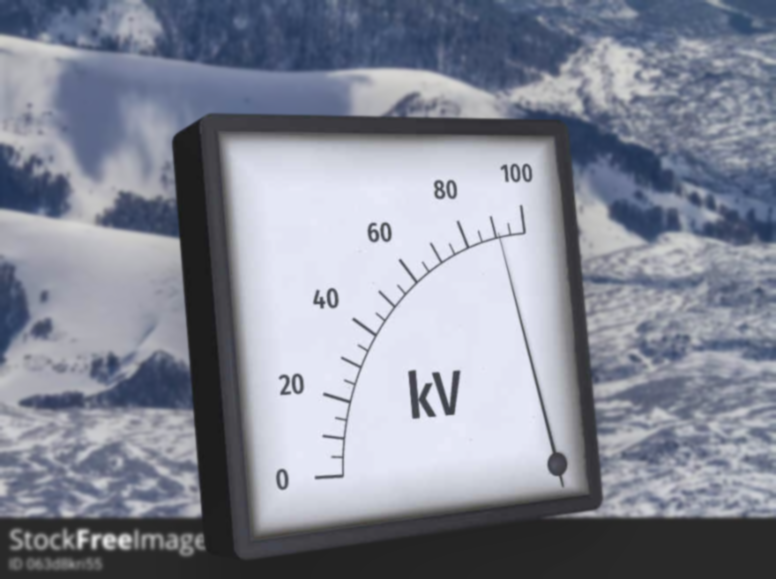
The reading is 90
